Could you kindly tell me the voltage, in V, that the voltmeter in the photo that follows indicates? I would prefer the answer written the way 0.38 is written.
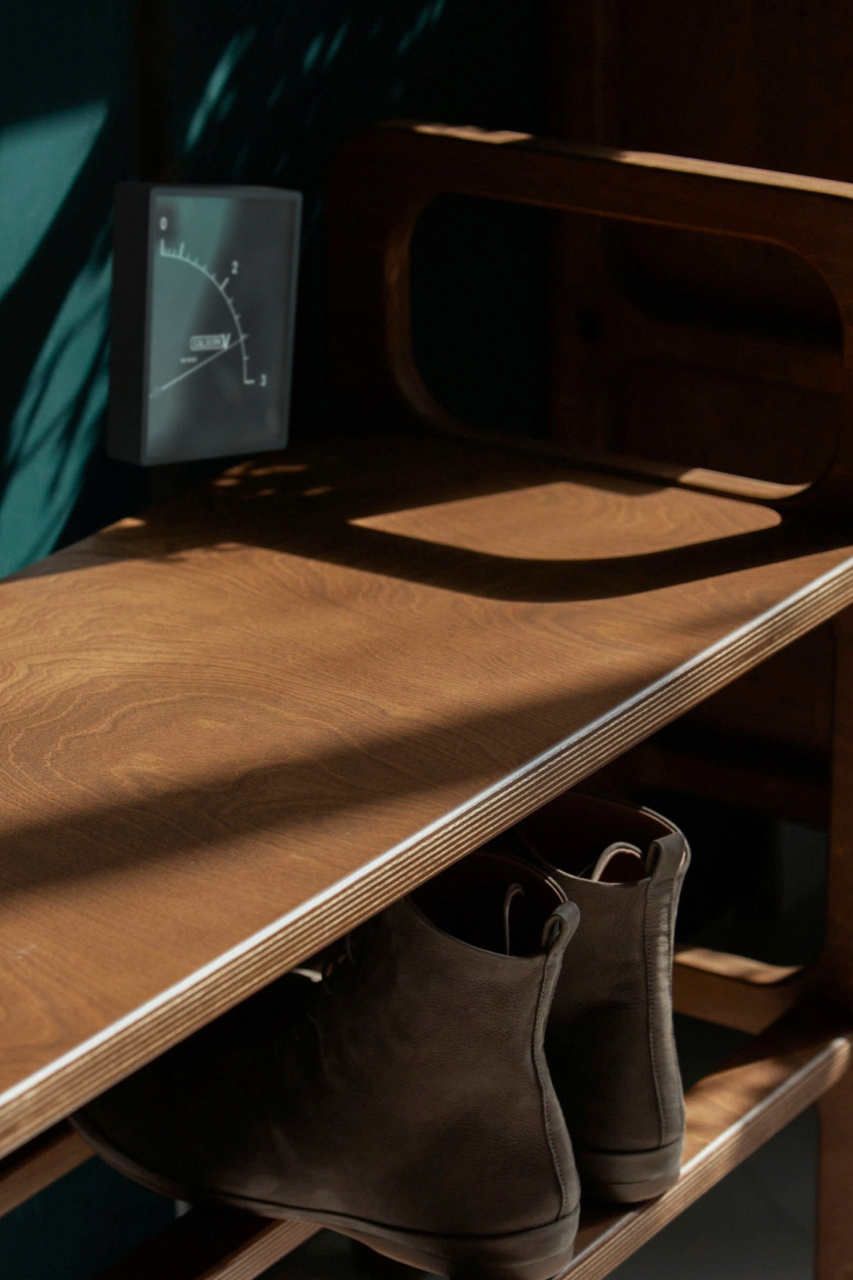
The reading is 2.6
